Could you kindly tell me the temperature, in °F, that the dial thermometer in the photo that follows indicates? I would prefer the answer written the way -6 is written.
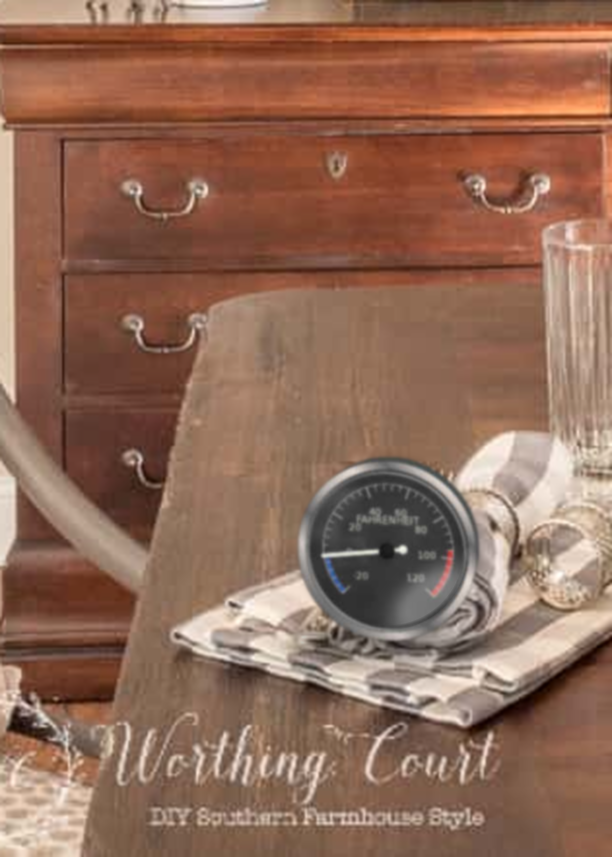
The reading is 0
